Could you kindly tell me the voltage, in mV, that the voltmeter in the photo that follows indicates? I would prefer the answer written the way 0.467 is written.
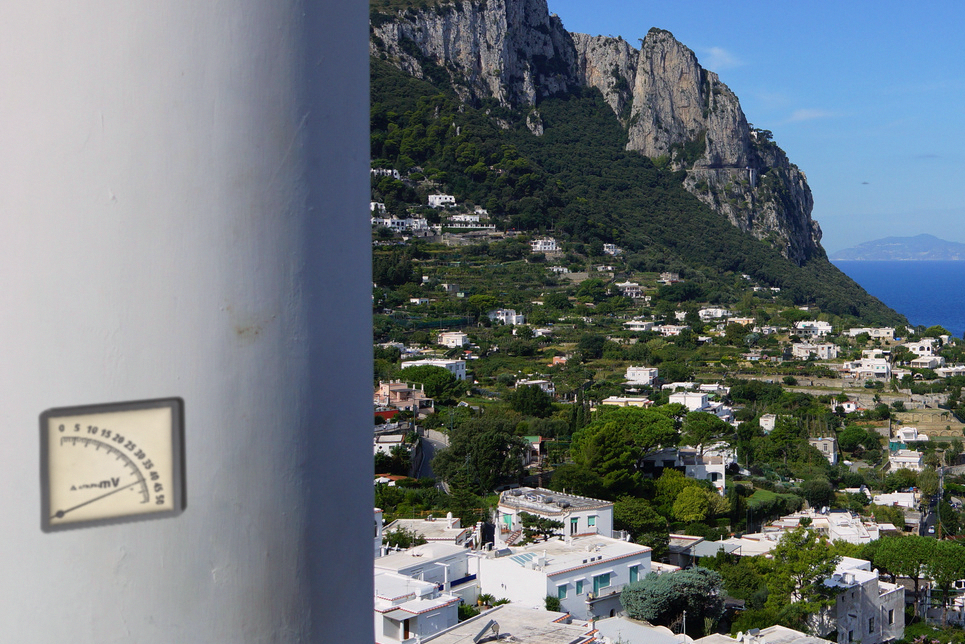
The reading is 40
